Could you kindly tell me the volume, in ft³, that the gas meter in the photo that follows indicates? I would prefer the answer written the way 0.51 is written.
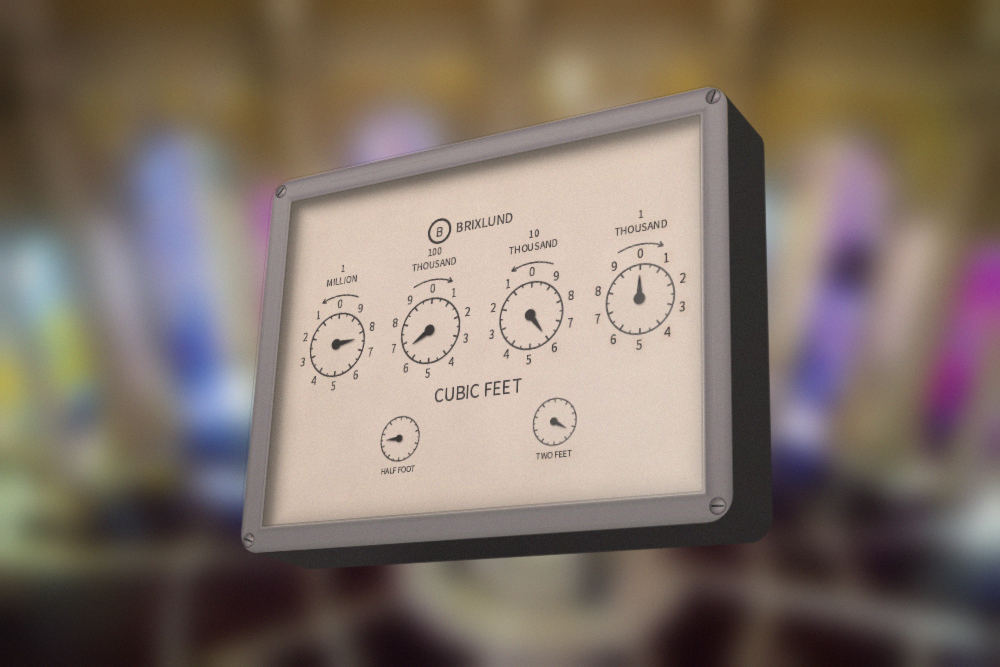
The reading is 766000
